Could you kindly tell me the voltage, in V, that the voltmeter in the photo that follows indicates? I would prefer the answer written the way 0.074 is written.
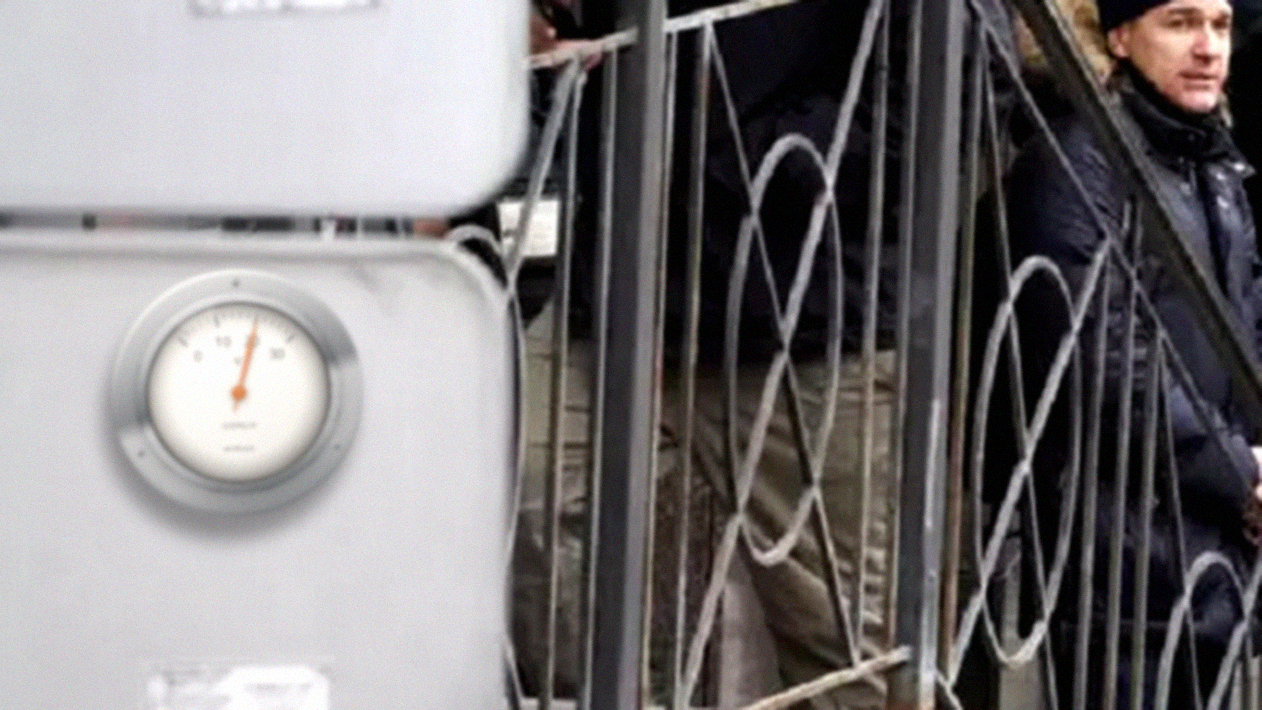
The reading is 20
